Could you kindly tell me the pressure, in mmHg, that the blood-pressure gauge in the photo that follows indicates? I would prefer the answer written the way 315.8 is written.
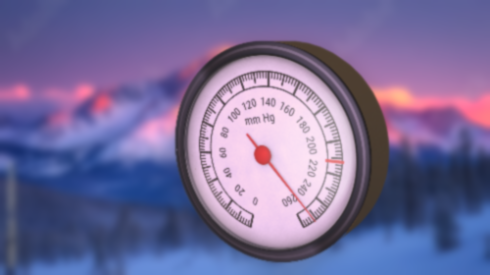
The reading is 250
